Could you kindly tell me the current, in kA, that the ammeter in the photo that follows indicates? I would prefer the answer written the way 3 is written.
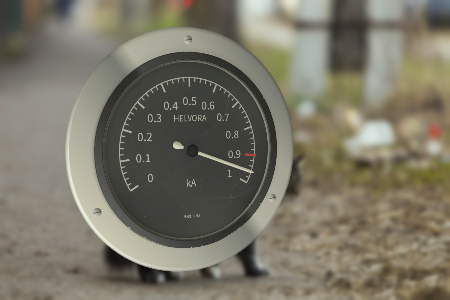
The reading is 0.96
